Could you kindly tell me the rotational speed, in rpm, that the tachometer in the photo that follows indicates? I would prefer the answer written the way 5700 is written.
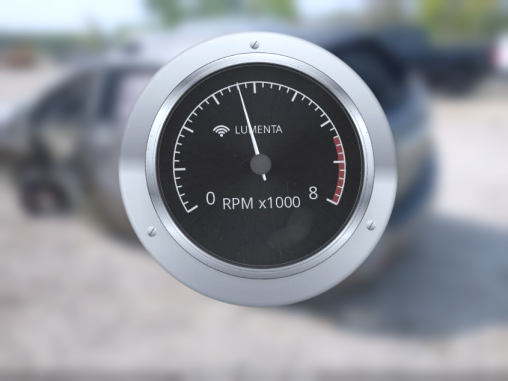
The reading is 3600
